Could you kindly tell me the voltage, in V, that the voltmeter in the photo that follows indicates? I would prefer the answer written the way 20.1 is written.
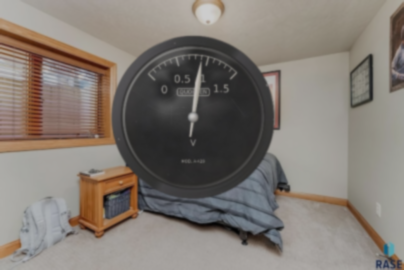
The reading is 0.9
